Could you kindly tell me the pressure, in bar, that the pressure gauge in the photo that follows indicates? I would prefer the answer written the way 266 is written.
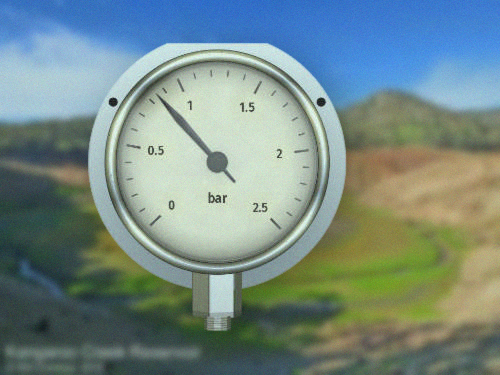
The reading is 0.85
